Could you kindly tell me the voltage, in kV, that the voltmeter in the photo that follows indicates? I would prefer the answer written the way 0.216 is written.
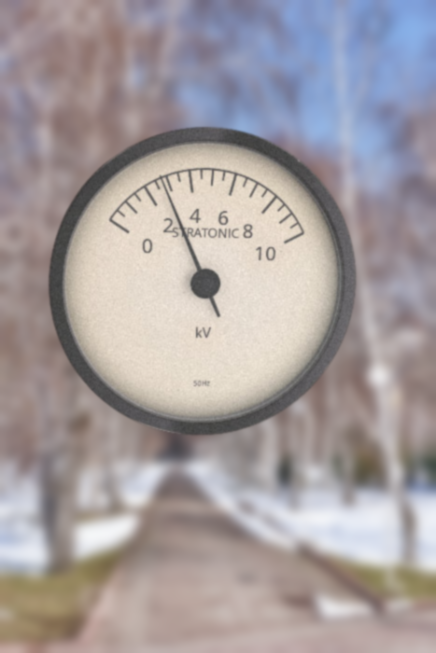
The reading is 2.75
